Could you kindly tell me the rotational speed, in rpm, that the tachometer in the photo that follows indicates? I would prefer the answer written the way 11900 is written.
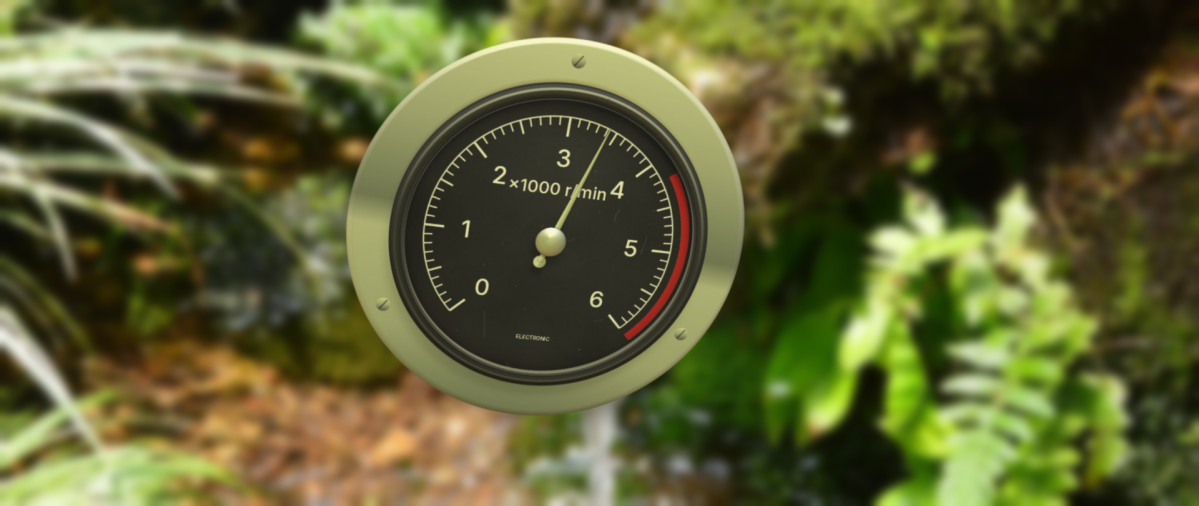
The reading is 3400
